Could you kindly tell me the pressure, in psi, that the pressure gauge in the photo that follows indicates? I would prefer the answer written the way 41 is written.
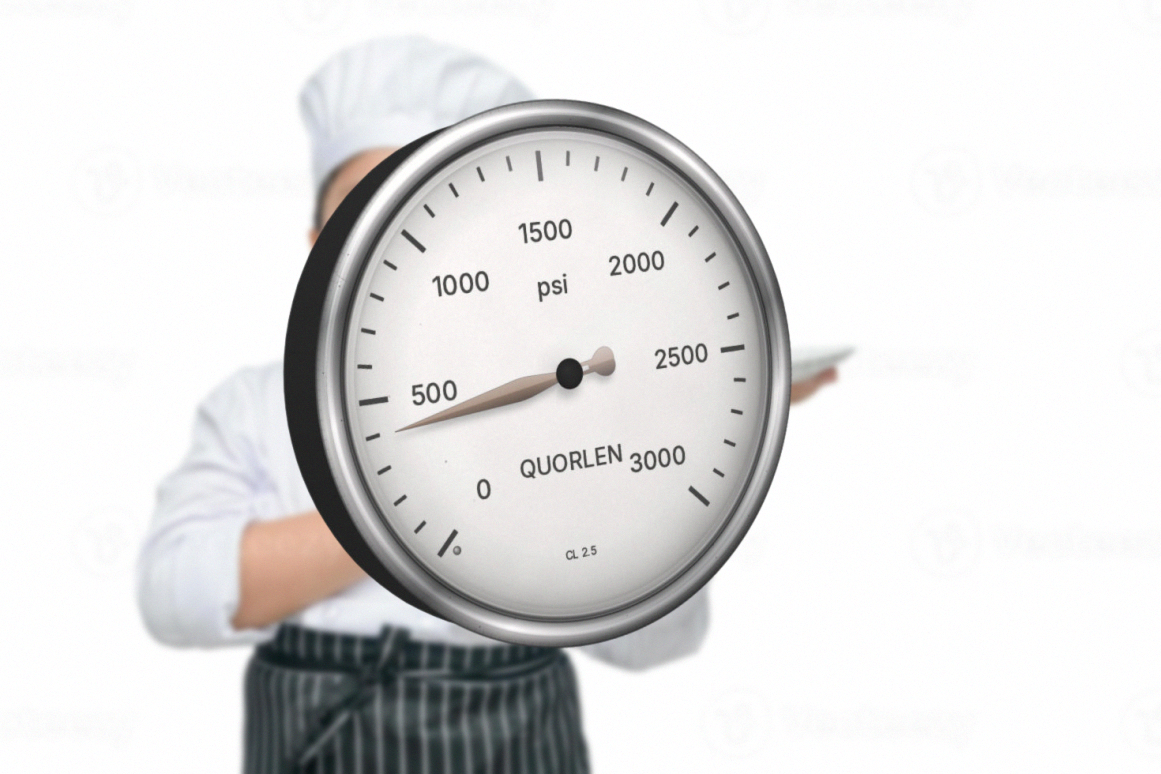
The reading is 400
